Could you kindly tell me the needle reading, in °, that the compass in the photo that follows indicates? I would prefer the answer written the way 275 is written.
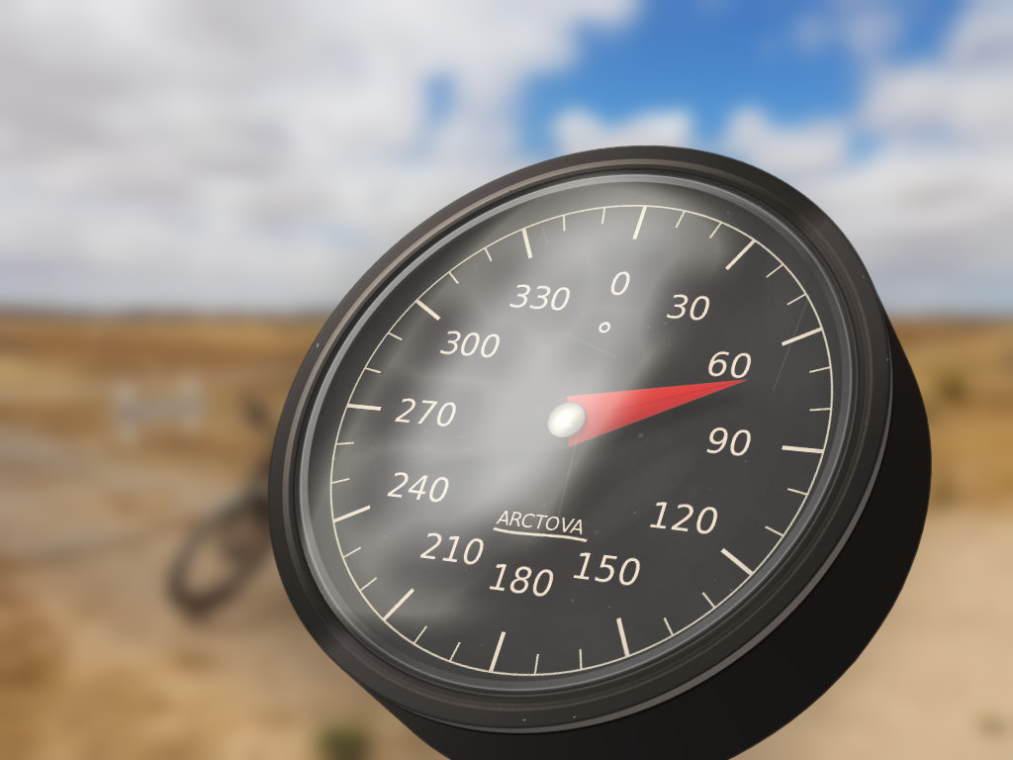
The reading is 70
